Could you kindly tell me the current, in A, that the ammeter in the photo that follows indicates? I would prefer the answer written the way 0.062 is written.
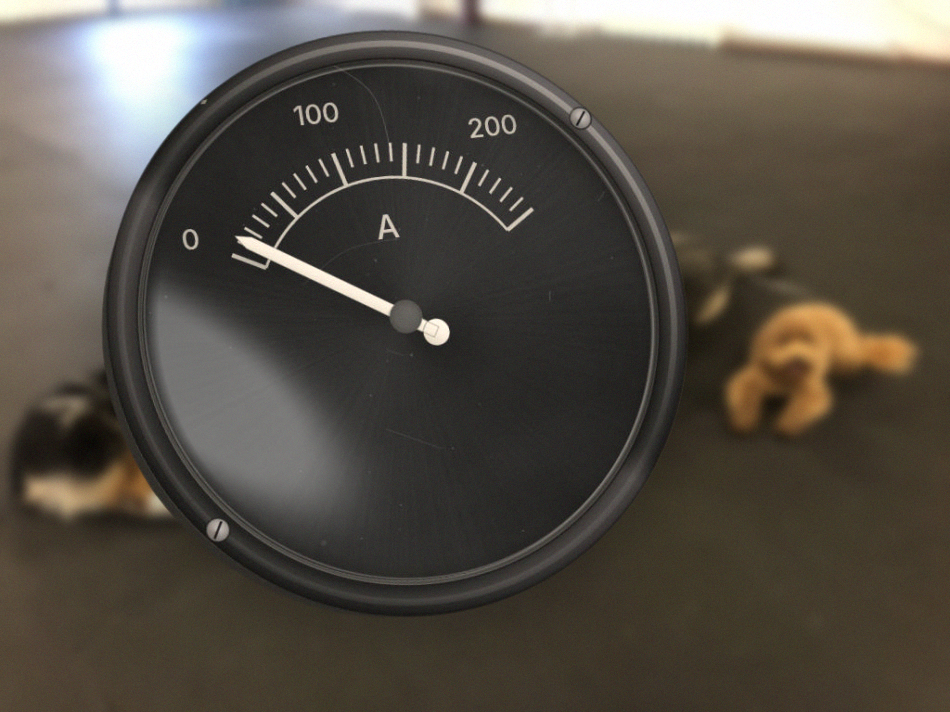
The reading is 10
